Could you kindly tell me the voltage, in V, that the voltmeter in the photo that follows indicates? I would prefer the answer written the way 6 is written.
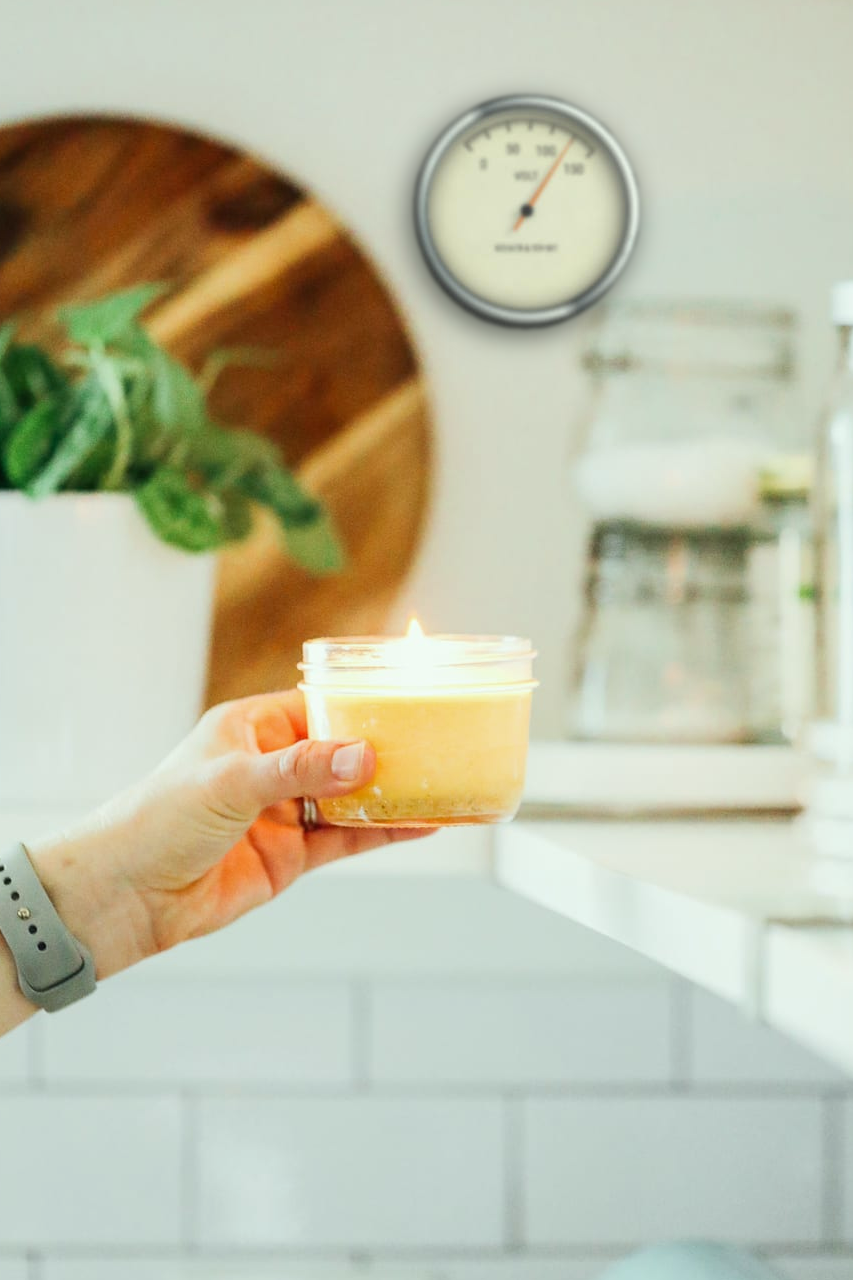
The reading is 125
